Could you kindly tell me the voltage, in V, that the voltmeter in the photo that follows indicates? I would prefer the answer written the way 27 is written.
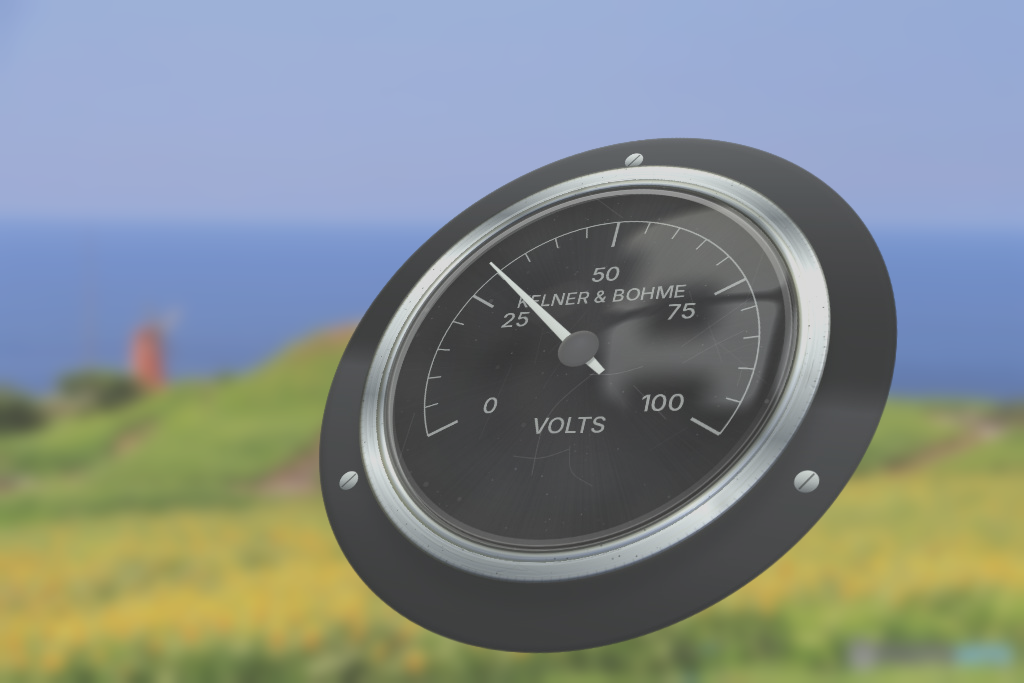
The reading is 30
